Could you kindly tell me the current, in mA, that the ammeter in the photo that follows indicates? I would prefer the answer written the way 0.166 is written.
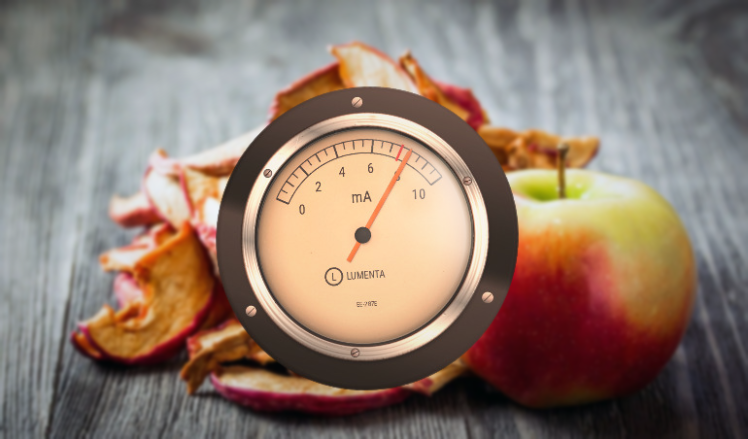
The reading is 8
